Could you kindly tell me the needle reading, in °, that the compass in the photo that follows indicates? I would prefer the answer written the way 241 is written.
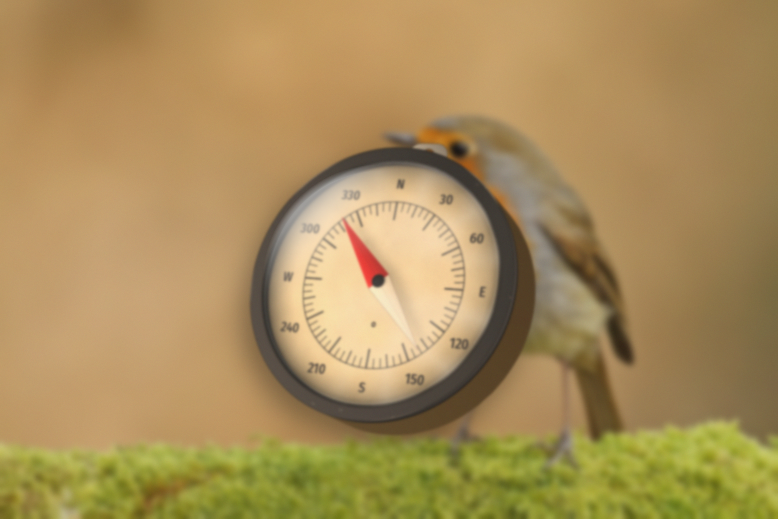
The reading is 320
